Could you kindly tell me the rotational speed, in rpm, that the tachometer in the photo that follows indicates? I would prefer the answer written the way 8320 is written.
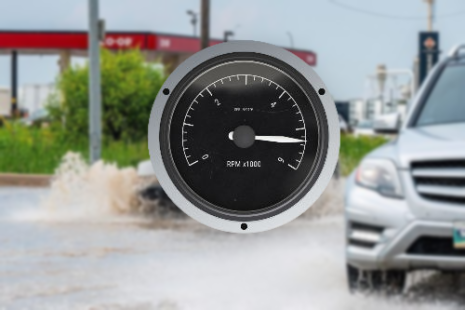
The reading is 5300
